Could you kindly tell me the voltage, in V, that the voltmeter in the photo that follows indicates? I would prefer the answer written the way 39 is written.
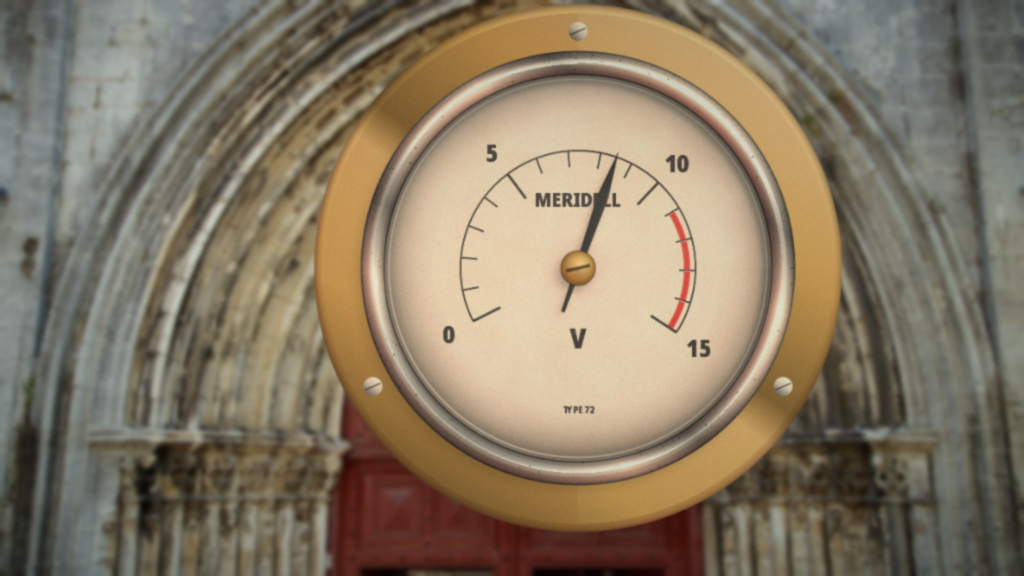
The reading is 8.5
